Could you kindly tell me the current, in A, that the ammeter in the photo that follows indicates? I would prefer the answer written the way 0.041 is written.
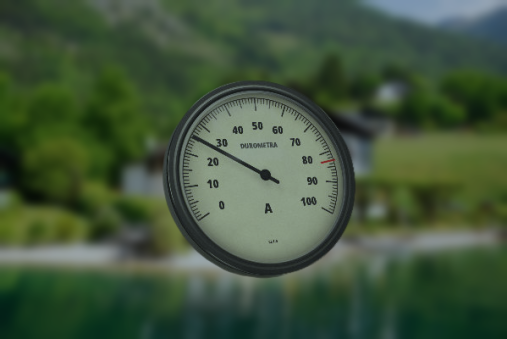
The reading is 25
